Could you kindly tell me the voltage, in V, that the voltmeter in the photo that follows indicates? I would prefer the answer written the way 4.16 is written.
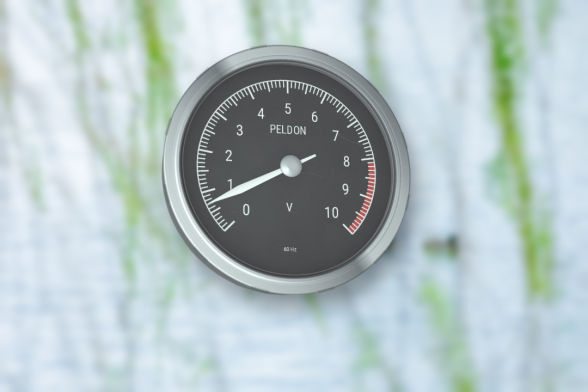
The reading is 0.7
